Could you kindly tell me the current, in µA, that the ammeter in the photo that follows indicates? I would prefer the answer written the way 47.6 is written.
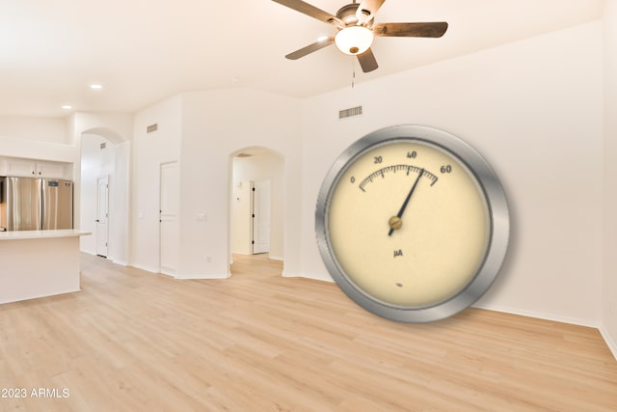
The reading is 50
